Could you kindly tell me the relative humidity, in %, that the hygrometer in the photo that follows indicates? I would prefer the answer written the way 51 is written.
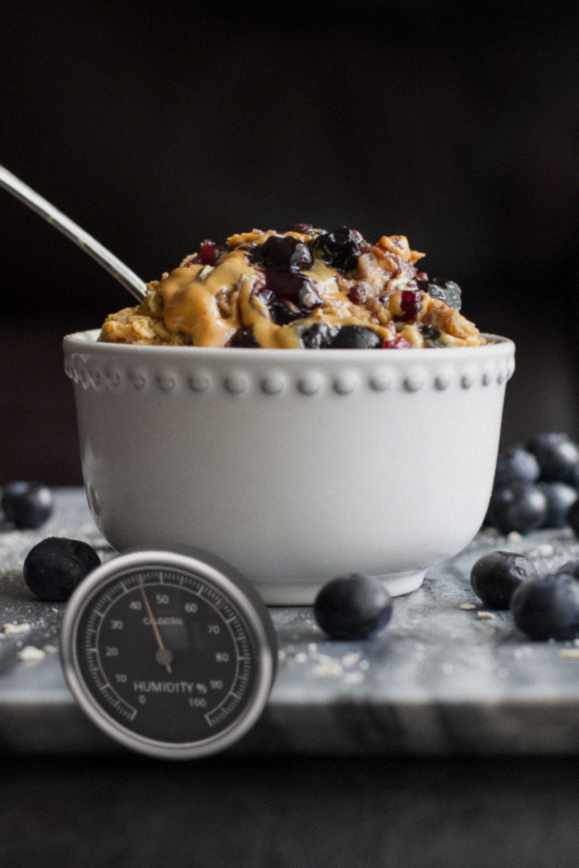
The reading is 45
